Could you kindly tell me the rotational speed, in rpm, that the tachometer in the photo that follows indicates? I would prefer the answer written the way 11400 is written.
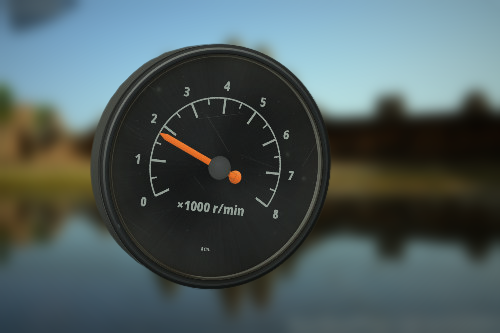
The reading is 1750
